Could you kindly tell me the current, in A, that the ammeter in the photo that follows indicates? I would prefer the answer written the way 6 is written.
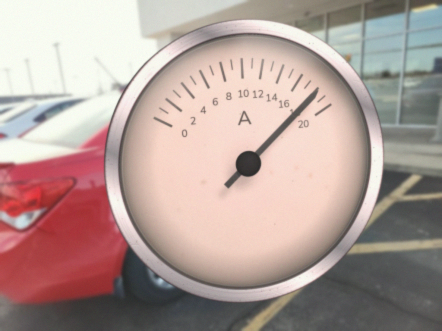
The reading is 18
